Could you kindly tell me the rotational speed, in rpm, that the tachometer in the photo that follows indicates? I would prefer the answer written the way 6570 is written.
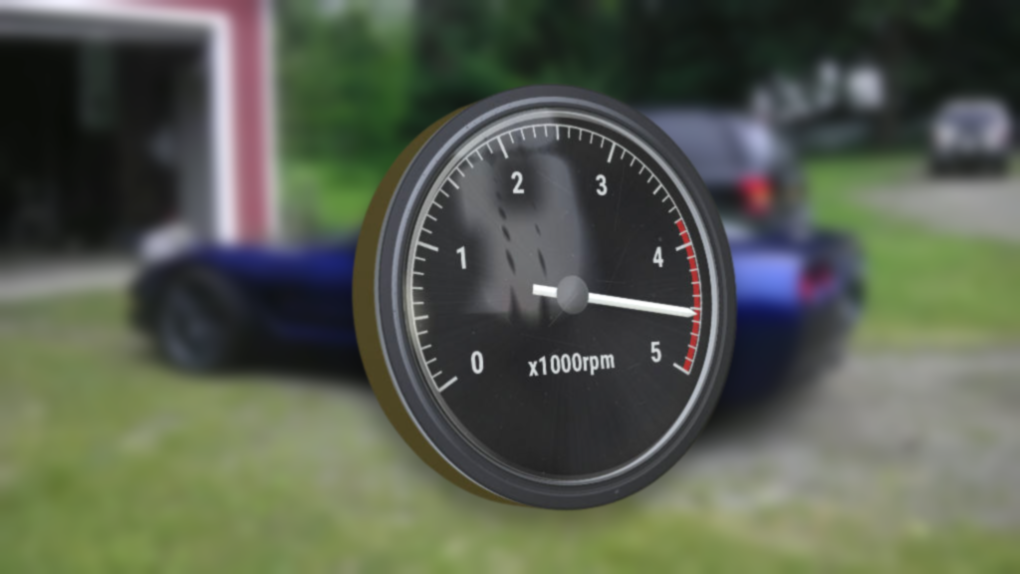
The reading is 4550
